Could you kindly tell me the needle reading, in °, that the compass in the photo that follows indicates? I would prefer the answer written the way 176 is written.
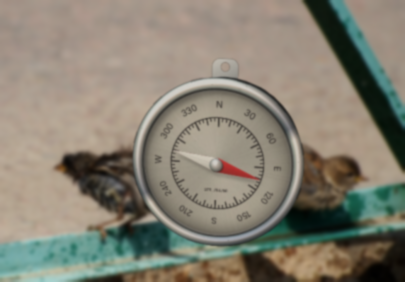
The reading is 105
